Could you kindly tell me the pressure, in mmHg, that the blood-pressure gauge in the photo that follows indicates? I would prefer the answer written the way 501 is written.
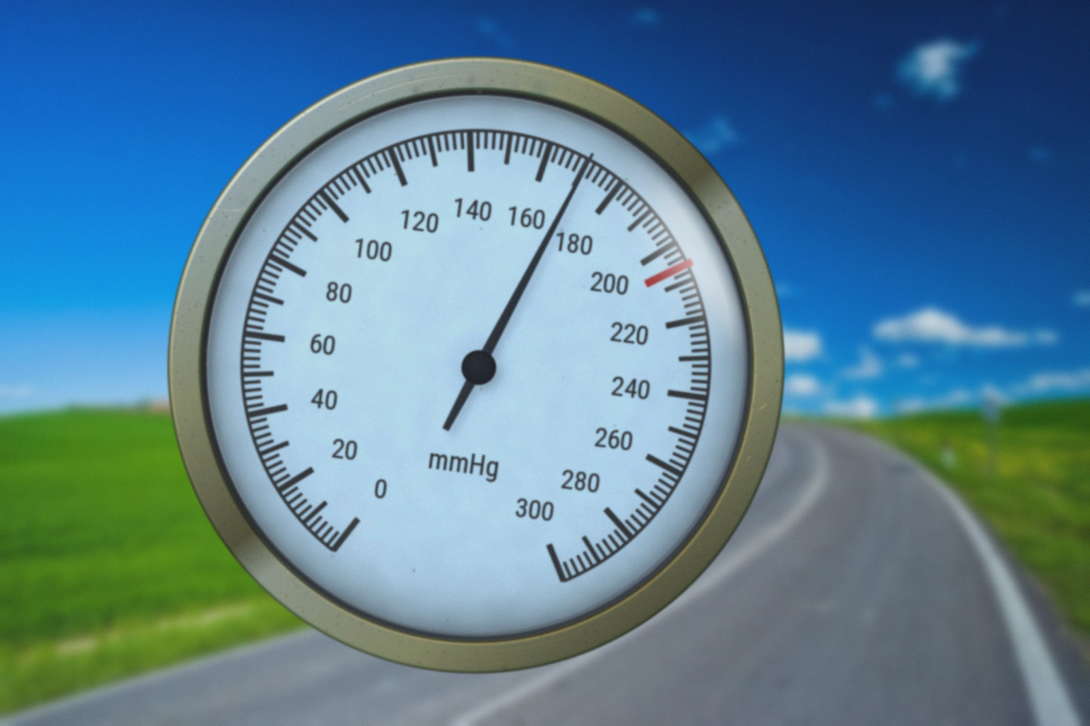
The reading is 170
